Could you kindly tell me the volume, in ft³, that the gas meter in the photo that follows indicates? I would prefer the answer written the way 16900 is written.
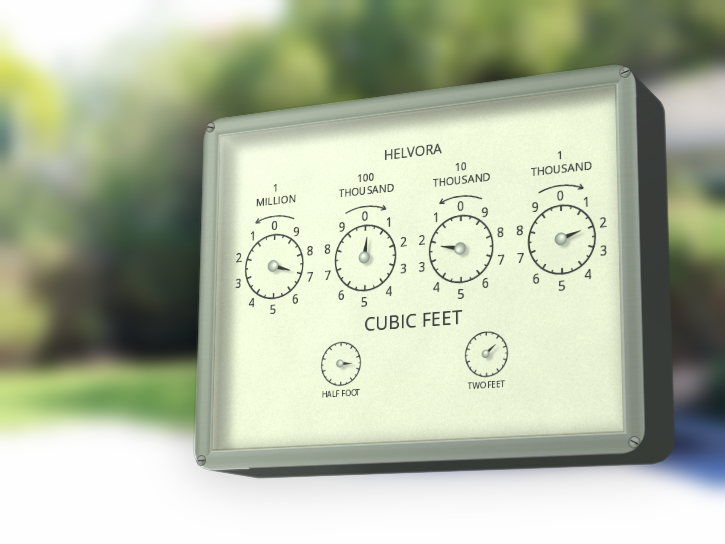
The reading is 702200
